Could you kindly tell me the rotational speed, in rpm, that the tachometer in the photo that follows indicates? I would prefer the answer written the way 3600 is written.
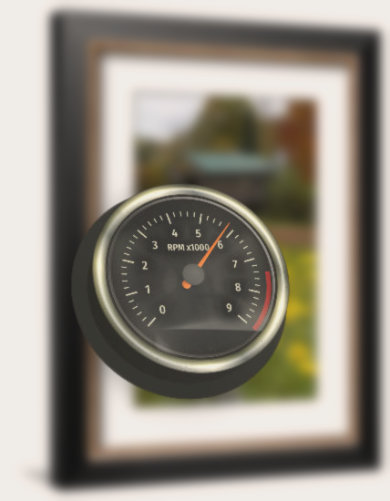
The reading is 5800
